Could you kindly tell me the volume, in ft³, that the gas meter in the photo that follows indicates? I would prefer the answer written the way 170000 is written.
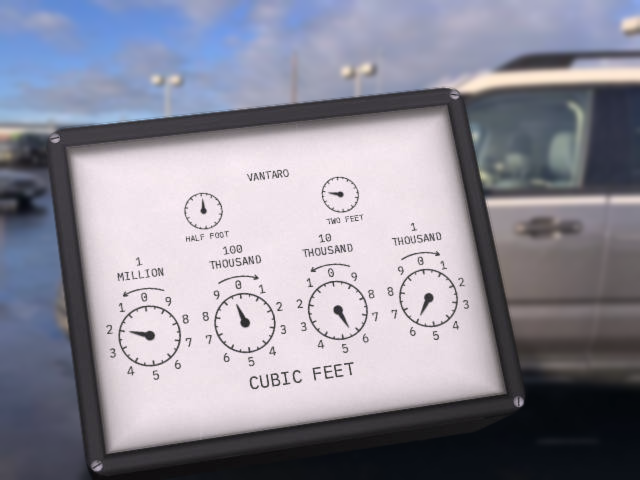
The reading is 195600
